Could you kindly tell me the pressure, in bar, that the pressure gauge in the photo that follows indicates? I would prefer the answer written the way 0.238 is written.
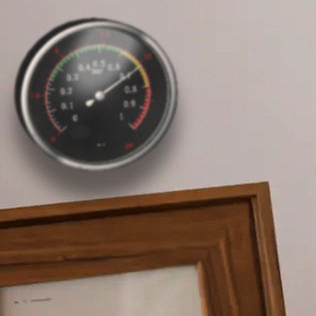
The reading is 0.7
